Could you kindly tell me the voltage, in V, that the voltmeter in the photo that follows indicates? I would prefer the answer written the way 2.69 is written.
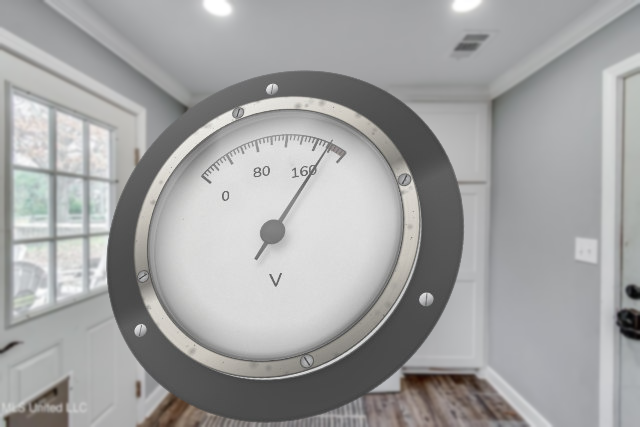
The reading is 180
